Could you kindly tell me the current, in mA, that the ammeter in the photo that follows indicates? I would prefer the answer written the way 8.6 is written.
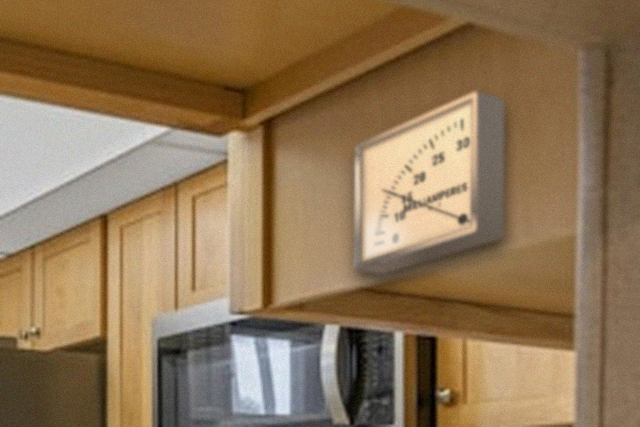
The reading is 15
